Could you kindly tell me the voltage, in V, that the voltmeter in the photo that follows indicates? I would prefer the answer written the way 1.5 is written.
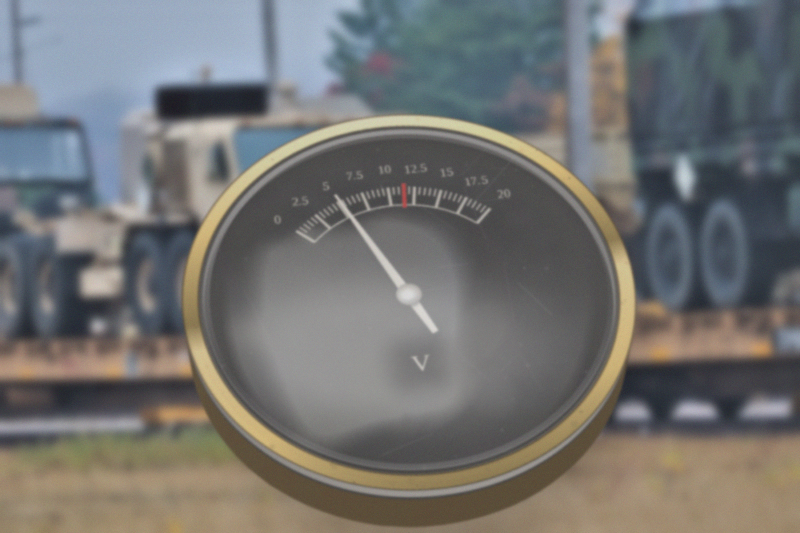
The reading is 5
